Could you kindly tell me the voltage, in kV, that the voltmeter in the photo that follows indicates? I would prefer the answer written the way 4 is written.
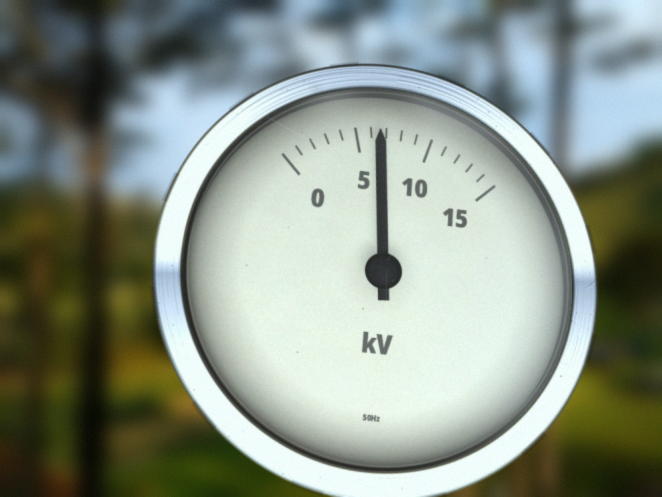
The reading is 6.5
